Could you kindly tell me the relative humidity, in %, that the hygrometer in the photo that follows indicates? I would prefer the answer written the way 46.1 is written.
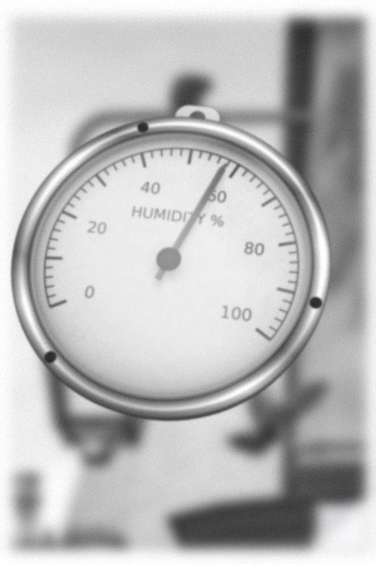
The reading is 58
